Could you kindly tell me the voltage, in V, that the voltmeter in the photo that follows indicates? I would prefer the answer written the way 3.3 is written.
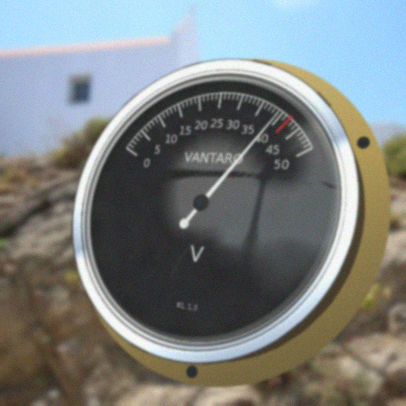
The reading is 40
